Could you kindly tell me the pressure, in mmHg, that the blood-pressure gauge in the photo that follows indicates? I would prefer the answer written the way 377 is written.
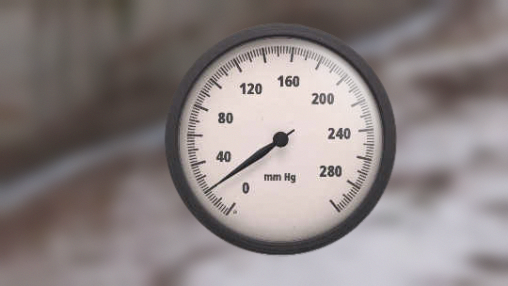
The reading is 20
